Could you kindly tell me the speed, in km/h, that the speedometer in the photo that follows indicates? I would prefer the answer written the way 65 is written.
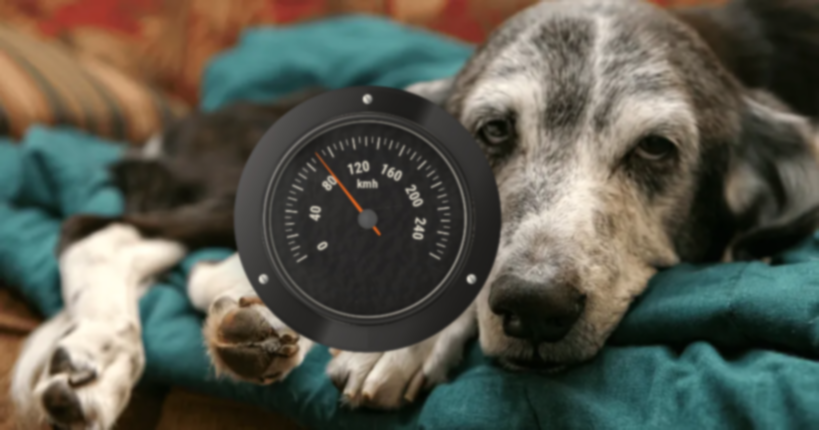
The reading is 90
